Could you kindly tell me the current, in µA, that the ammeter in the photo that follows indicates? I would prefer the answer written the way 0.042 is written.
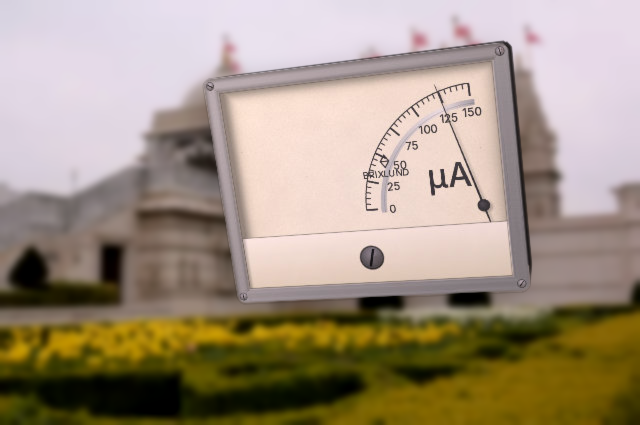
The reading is 125
